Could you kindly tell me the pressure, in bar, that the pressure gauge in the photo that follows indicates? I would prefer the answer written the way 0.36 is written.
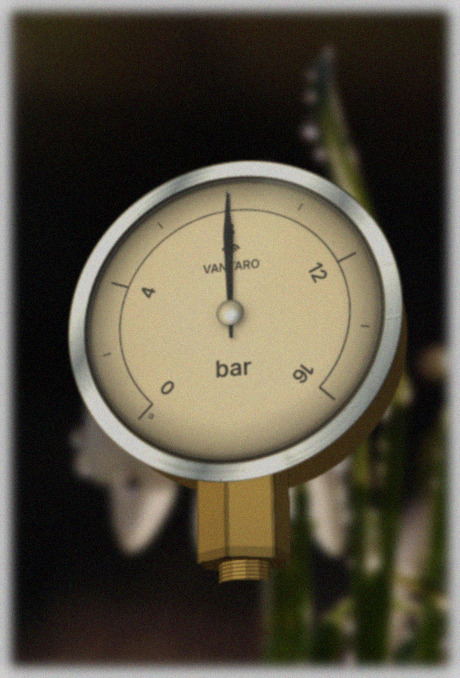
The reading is 8
